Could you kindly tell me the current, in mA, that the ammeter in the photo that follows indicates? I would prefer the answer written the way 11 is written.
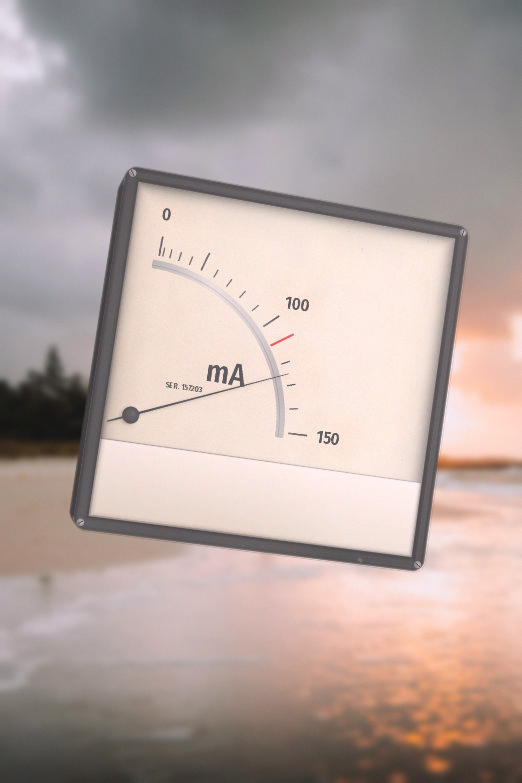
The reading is 125
